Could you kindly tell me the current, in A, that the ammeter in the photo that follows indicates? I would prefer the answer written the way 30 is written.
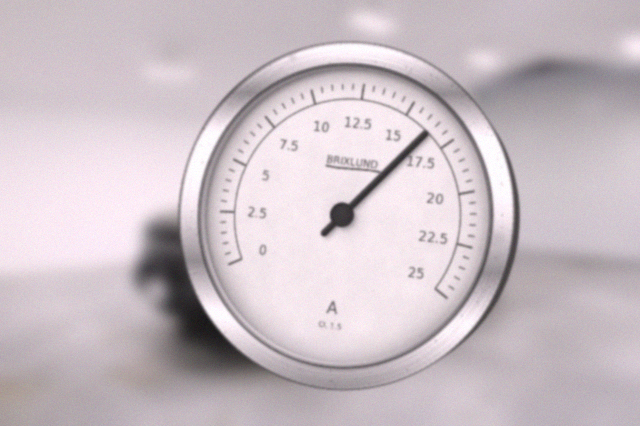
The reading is 16.5
